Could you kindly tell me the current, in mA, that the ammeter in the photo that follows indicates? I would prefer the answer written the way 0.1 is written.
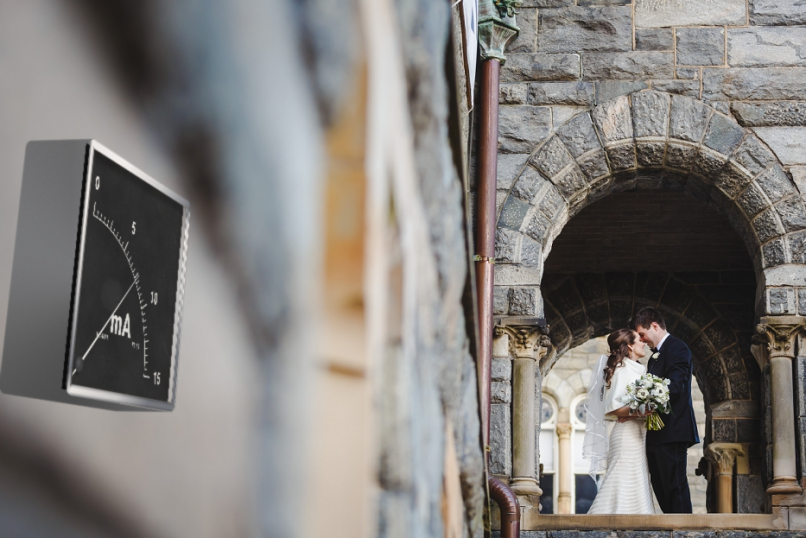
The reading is 7.5
